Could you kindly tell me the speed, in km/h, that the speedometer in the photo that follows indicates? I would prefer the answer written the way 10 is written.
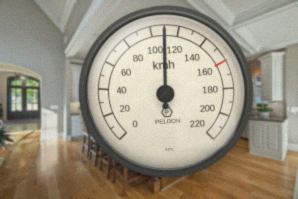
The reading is 110
